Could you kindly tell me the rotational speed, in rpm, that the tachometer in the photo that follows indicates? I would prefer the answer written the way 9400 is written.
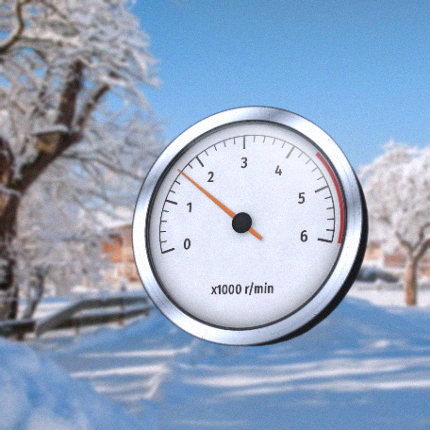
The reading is 1600
